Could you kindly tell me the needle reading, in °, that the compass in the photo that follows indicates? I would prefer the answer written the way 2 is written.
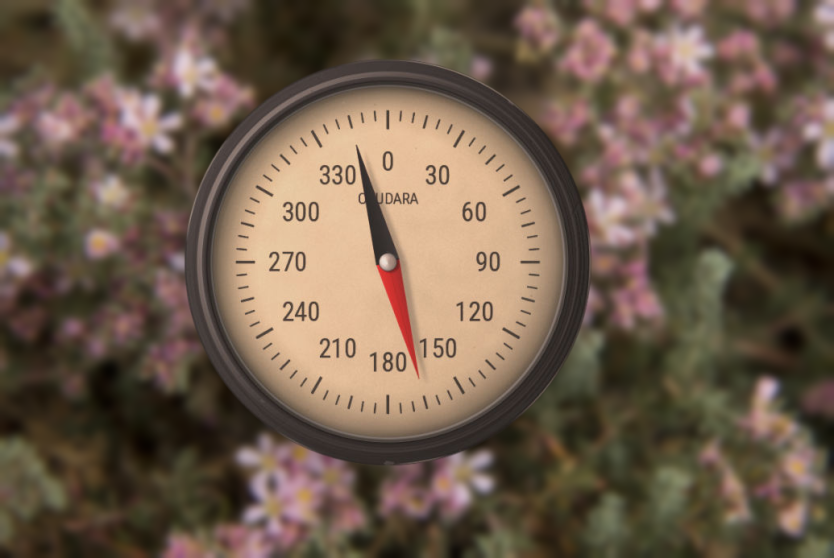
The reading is 165
